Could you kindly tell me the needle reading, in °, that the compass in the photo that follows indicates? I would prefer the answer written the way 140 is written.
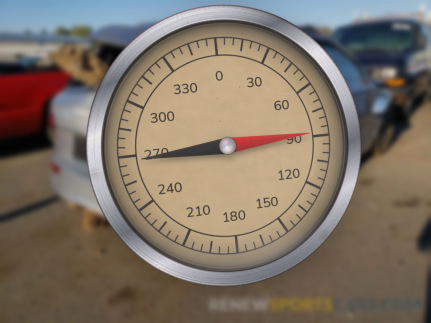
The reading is 87.5
